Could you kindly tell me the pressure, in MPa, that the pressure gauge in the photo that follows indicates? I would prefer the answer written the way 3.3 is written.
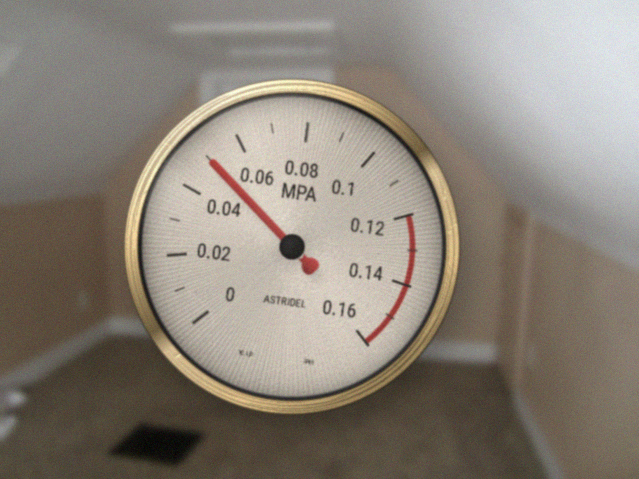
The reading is 0.05
